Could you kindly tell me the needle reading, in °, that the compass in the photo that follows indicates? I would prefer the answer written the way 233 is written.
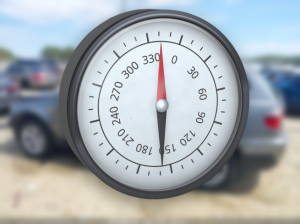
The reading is 340
